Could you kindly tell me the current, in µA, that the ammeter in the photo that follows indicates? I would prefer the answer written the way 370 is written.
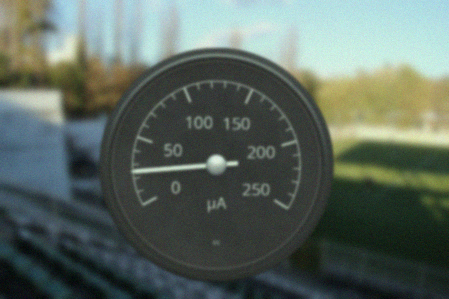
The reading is 25
